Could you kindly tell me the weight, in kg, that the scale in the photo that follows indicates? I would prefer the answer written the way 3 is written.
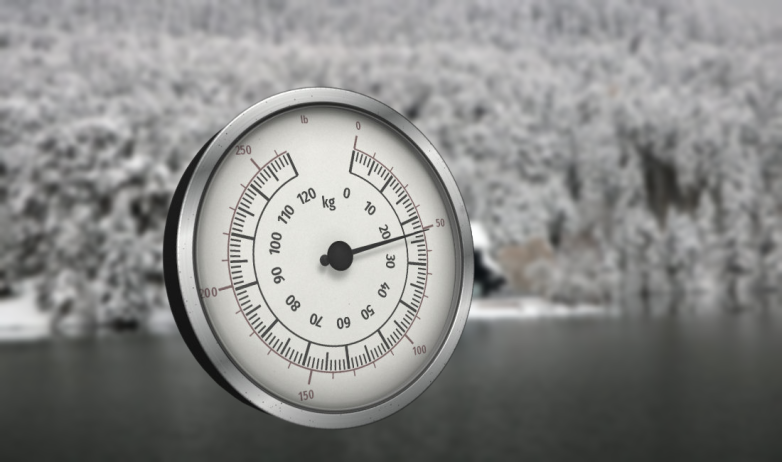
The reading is 23
